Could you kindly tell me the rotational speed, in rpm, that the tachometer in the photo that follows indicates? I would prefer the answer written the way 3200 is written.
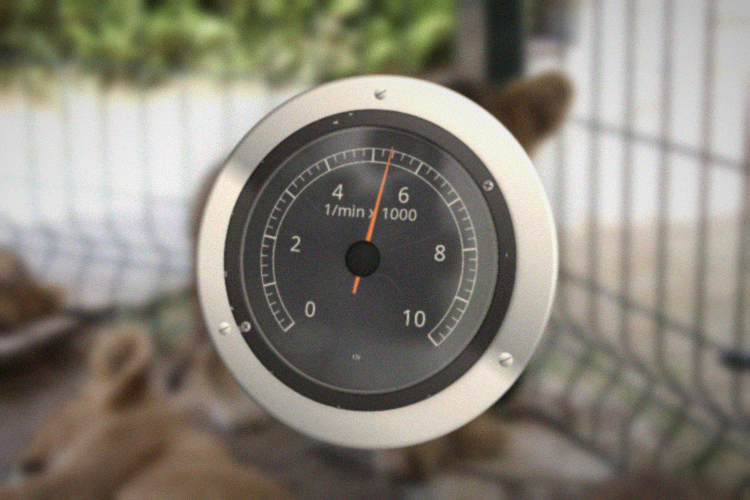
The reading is 5400
